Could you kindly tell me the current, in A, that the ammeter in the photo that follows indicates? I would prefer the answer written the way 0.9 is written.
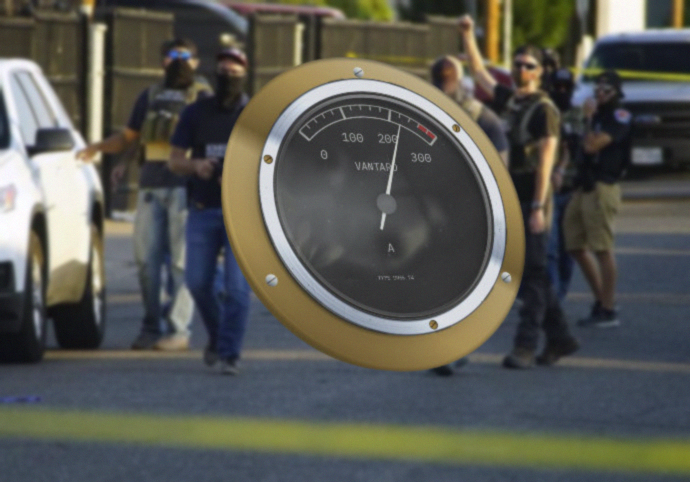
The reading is 220
